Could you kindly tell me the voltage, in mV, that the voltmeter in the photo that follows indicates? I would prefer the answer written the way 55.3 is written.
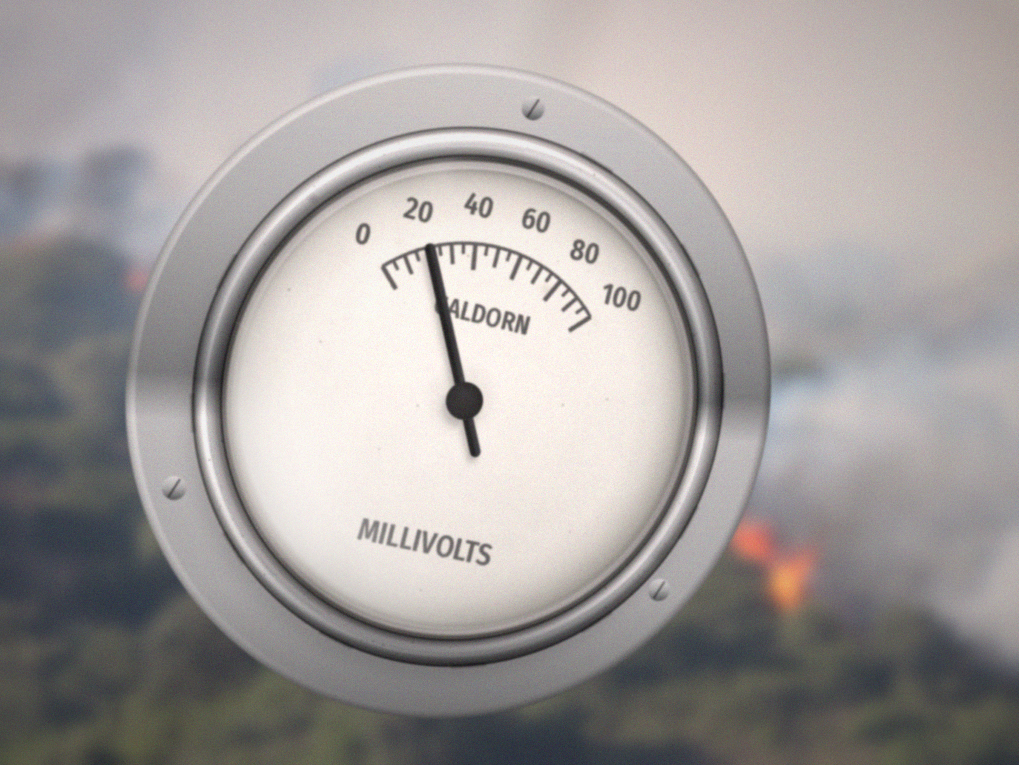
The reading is 20
